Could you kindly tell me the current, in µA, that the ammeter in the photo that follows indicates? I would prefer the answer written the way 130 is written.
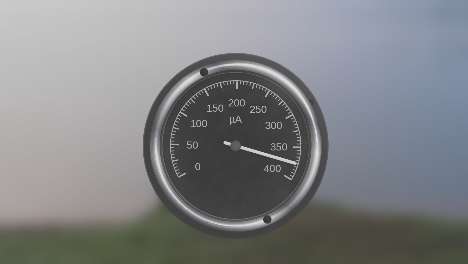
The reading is 375
